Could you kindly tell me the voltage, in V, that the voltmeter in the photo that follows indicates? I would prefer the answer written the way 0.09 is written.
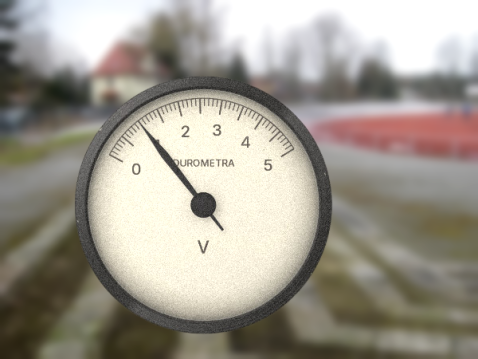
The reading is 1
